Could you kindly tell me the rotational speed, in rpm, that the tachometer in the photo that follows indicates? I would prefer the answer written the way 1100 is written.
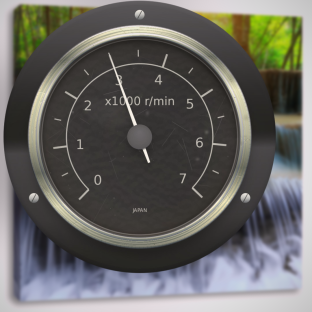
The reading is 3000
